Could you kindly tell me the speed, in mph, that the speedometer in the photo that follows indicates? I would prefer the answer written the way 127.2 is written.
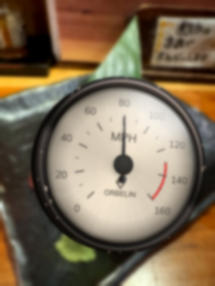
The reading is 80
